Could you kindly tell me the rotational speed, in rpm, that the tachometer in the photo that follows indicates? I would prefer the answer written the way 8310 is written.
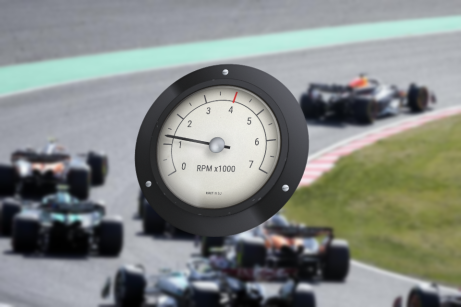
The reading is 1250
